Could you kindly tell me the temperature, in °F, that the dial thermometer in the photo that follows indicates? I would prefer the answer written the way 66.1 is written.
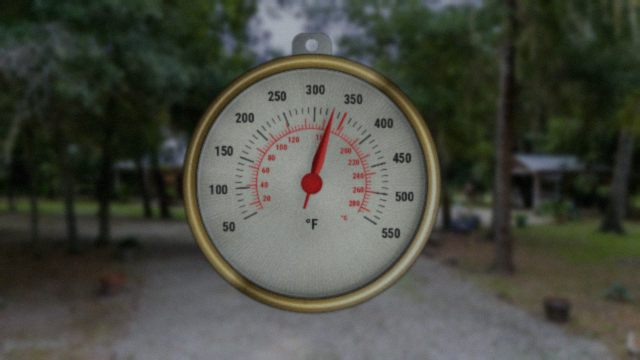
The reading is 330
